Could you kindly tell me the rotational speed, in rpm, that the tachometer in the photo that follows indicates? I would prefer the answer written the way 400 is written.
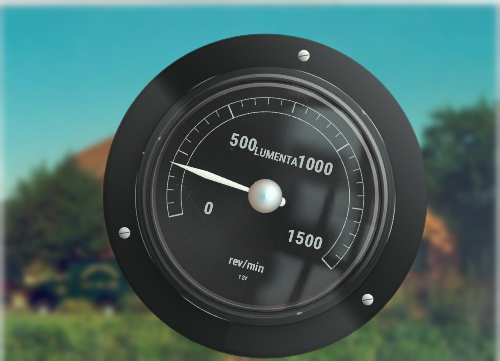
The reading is 200
